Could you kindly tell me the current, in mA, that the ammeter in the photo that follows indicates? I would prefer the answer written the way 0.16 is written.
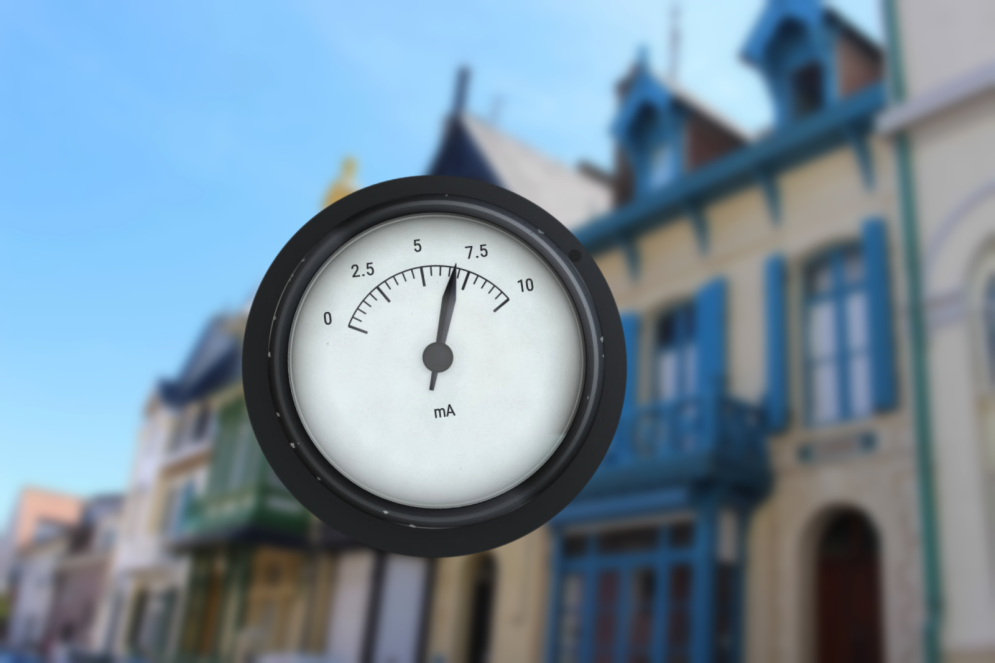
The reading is 6.75
